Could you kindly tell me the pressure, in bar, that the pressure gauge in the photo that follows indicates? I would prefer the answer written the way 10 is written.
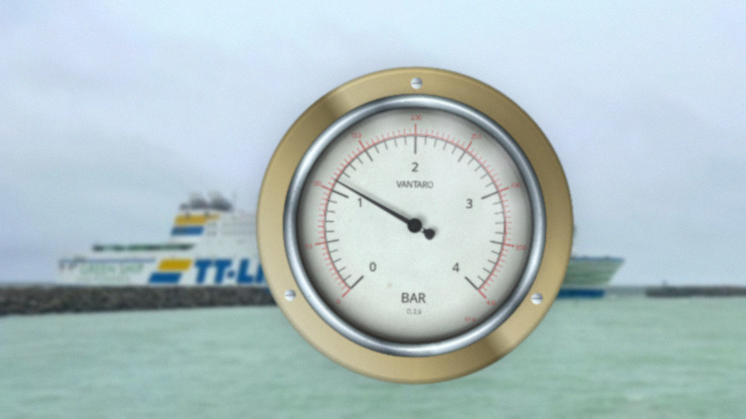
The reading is 1.1
